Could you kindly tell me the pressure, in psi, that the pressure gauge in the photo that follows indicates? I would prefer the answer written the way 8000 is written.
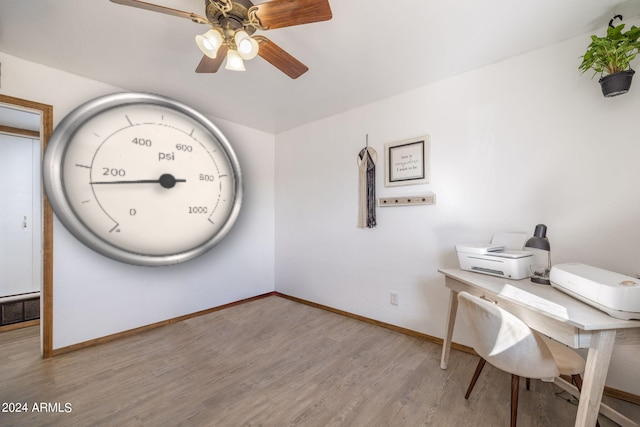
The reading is 150
